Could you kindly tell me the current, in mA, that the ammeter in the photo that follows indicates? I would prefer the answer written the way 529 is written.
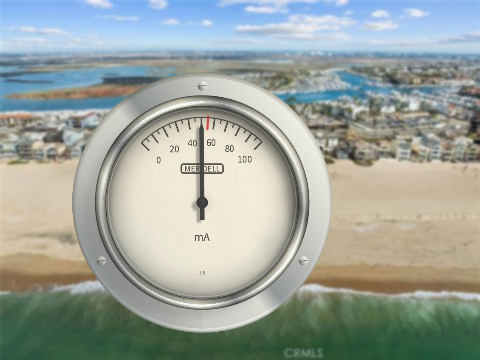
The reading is 50
